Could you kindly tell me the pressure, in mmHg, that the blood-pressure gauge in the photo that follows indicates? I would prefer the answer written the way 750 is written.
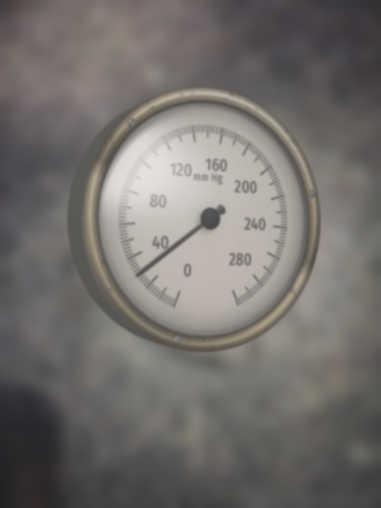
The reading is 30
